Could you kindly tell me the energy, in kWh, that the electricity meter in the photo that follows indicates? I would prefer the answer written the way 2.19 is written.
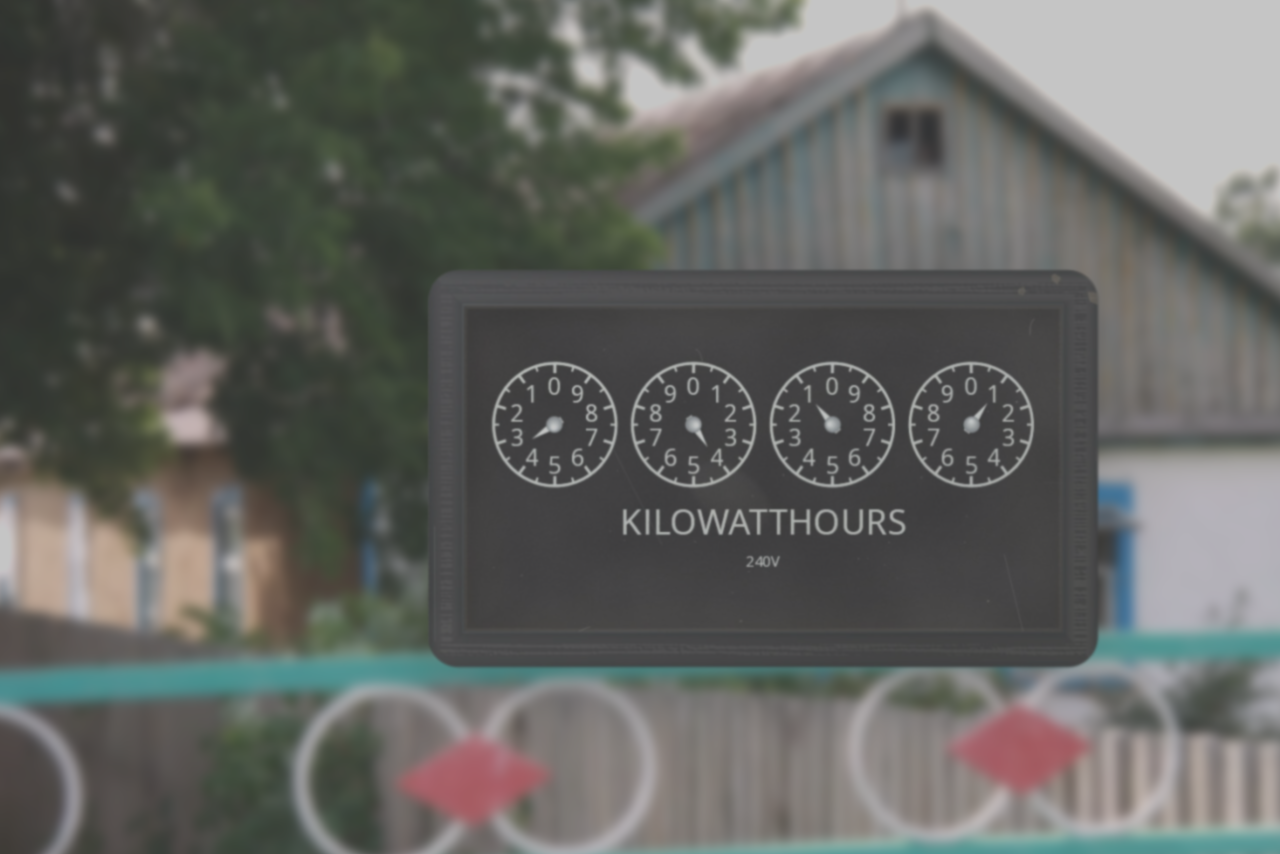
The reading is 3411
